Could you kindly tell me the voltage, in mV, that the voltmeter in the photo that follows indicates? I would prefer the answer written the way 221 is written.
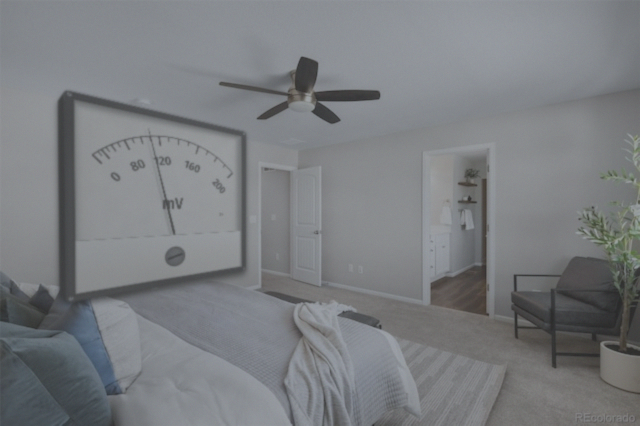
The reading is 110
